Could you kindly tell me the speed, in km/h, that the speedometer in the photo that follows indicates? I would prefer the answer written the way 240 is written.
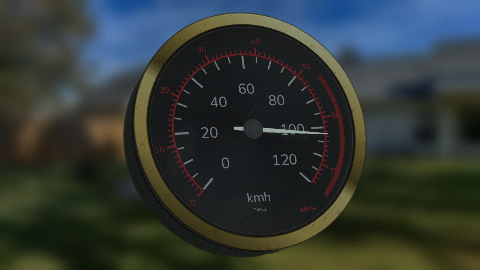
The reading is 102.5
